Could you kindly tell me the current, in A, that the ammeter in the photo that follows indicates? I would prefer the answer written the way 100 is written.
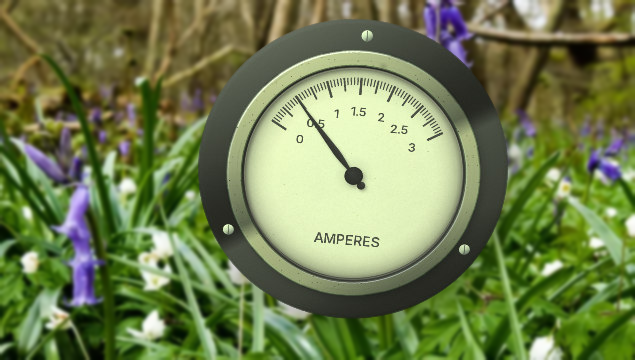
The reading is 0.5
